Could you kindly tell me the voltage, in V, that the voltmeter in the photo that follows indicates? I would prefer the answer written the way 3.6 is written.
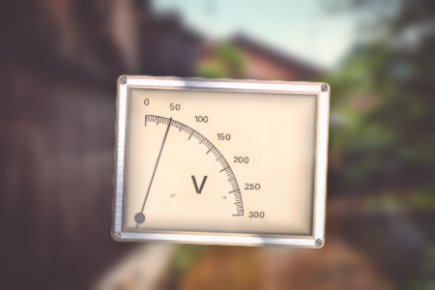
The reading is 50
